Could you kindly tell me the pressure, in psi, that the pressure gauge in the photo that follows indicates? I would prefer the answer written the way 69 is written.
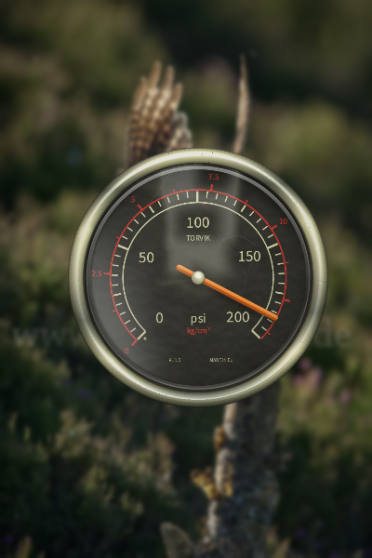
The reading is 187.5
